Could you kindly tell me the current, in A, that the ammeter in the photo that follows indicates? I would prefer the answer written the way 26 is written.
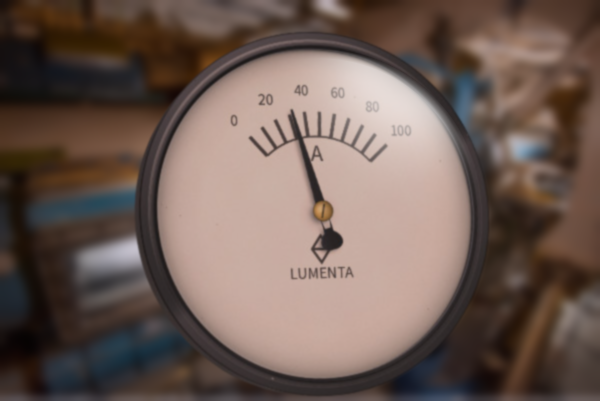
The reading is 30
